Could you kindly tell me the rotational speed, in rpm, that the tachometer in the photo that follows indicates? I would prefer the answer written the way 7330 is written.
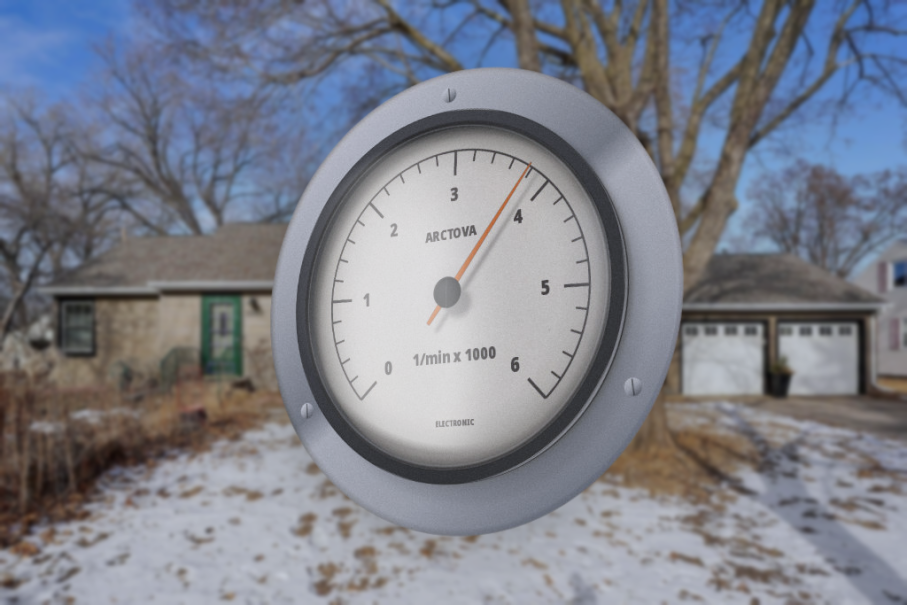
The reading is 3800
